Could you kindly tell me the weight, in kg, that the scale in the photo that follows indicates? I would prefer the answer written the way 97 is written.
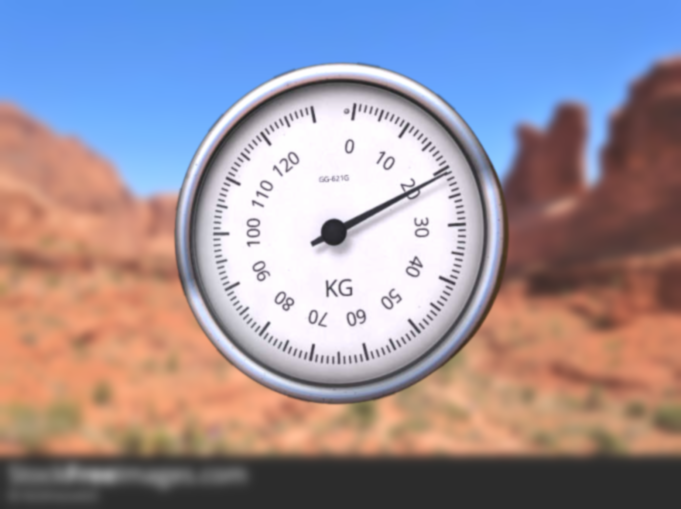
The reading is 21
